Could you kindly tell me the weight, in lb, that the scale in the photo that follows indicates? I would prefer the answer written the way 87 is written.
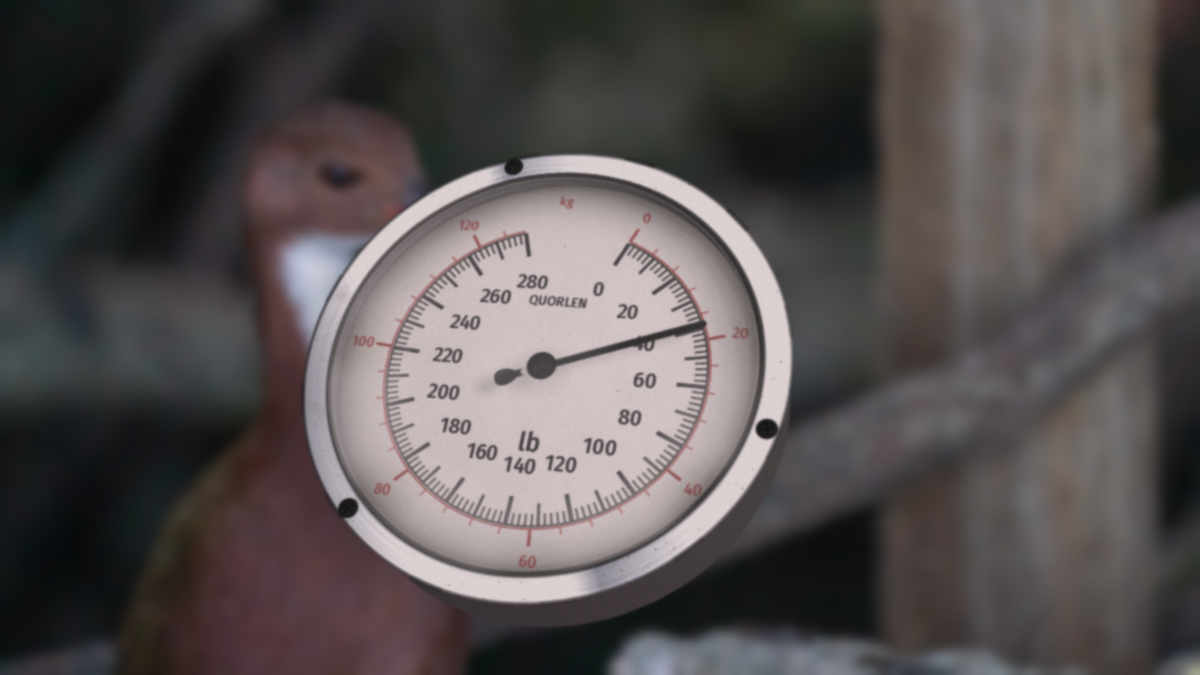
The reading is 40
